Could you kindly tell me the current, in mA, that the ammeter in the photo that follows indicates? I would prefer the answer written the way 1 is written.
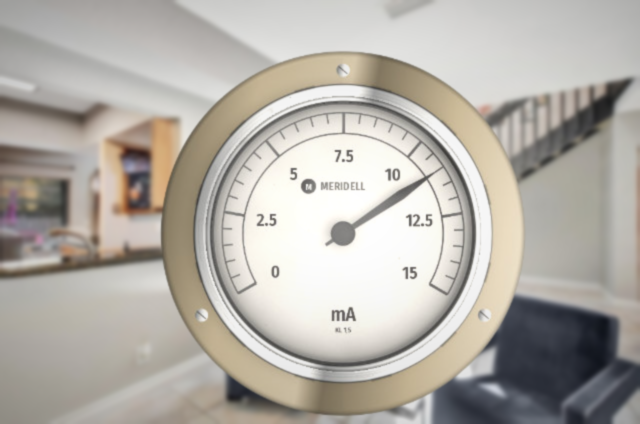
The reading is 11
